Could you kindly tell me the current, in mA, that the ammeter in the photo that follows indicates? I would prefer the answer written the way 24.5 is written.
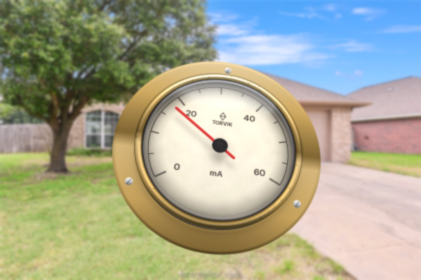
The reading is 17.5
